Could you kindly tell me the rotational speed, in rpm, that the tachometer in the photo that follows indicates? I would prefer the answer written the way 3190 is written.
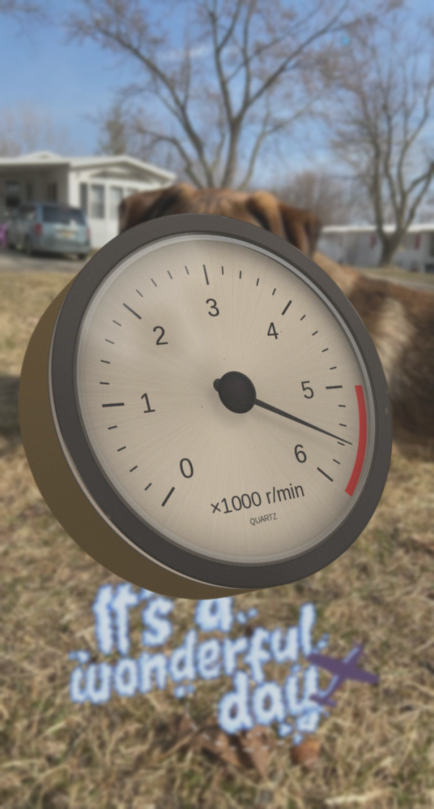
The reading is 5600
